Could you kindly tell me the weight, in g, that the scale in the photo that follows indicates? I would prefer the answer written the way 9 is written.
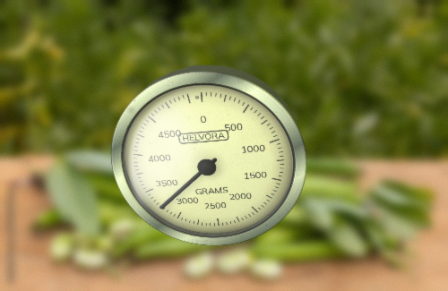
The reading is 3250
